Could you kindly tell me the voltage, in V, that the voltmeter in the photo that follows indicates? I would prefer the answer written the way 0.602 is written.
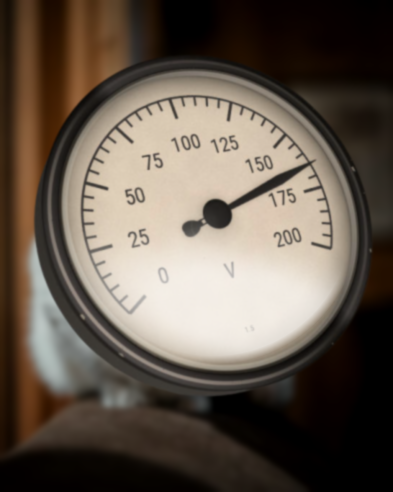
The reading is 165
